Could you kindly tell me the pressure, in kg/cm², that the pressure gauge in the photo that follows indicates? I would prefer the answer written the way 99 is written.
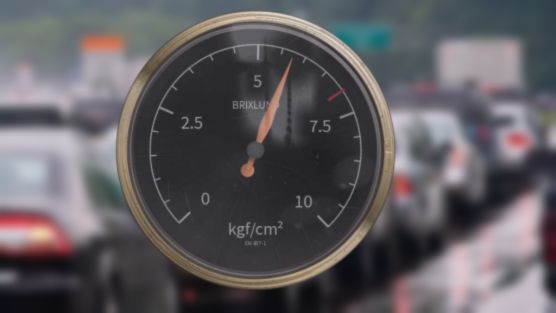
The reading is 5.75
